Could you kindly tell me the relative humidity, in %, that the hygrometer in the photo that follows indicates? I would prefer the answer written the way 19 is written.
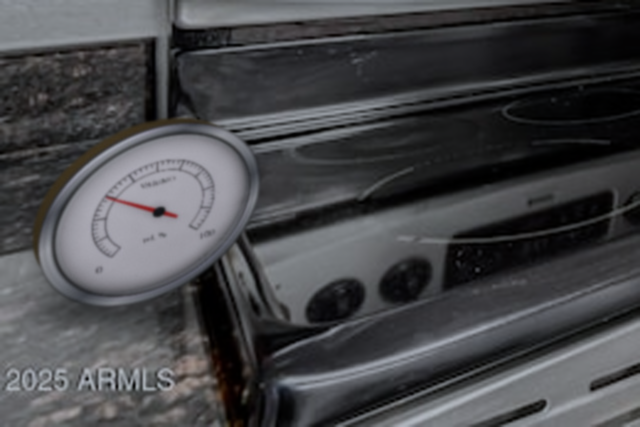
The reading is 30
